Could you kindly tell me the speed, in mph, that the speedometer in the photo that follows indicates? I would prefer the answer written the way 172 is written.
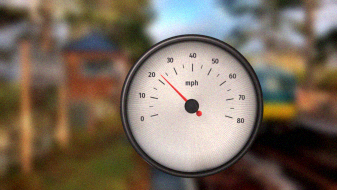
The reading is 22.5
